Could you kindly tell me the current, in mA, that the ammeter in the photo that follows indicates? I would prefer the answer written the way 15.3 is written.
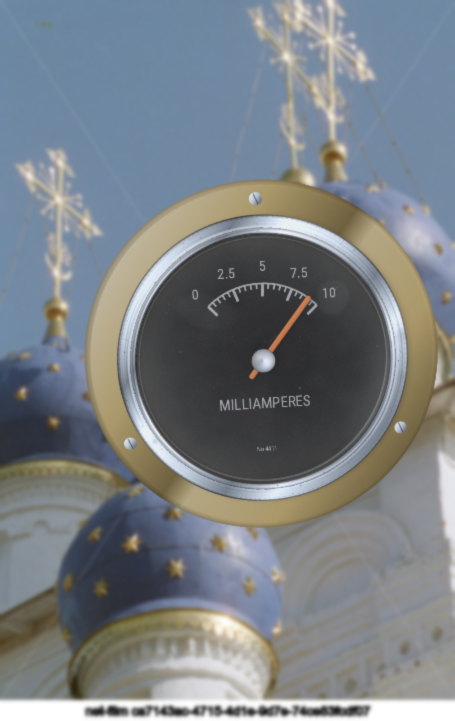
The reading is 9
